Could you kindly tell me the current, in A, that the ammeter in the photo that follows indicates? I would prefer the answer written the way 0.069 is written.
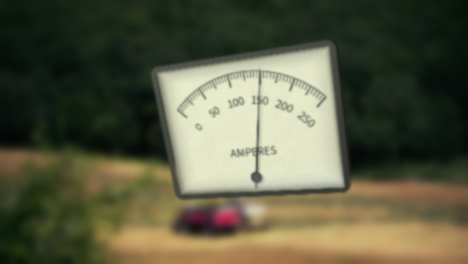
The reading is 150
